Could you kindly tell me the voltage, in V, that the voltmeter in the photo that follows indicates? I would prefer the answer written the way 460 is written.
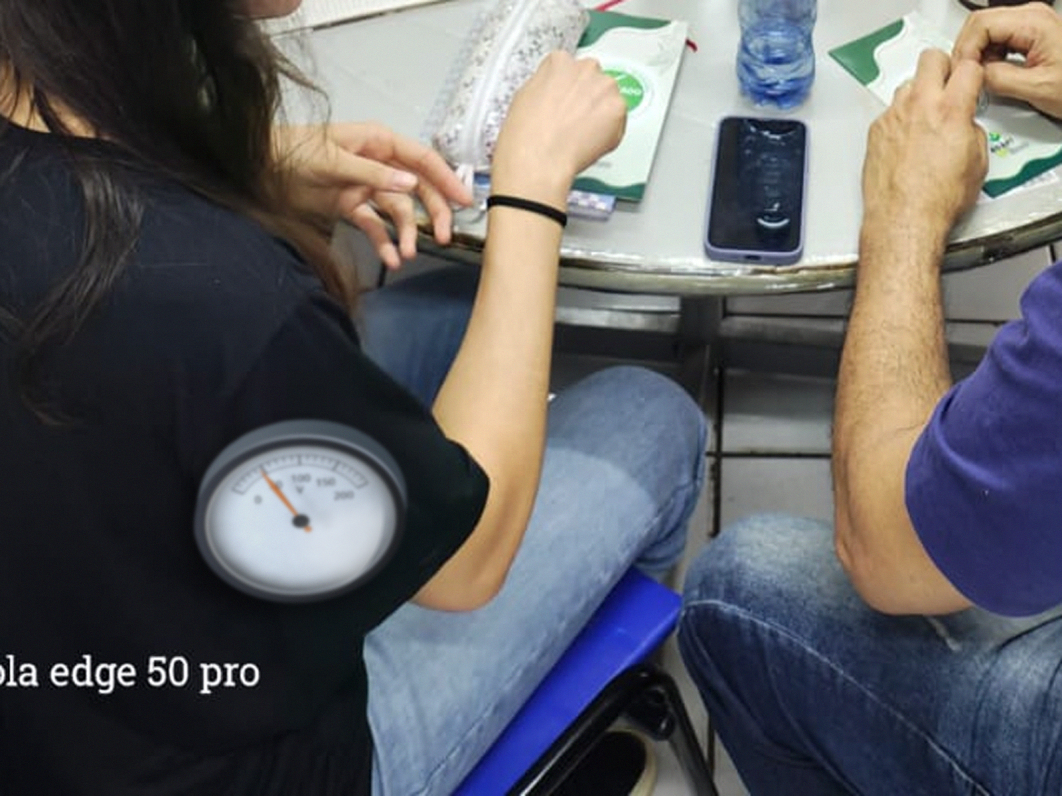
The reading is 50
